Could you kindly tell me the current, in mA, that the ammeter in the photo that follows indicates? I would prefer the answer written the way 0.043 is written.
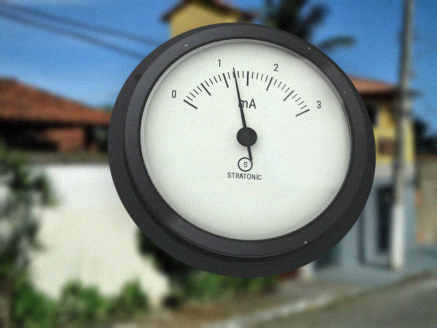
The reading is 1.2
